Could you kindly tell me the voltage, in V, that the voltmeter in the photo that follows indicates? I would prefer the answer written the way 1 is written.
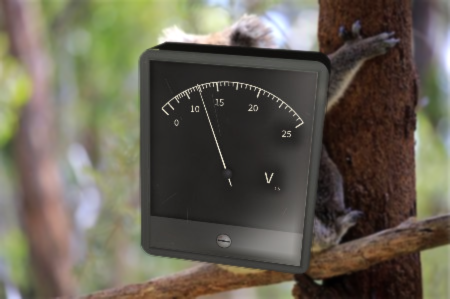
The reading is 12.5
